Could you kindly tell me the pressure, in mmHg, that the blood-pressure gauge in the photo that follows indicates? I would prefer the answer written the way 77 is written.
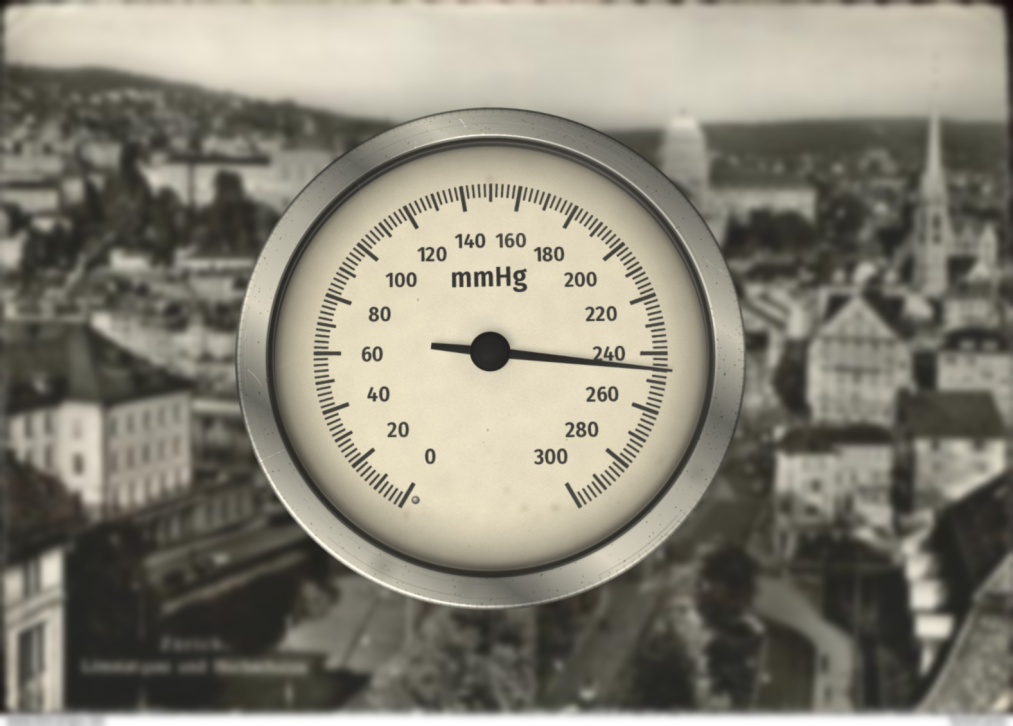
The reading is 246
